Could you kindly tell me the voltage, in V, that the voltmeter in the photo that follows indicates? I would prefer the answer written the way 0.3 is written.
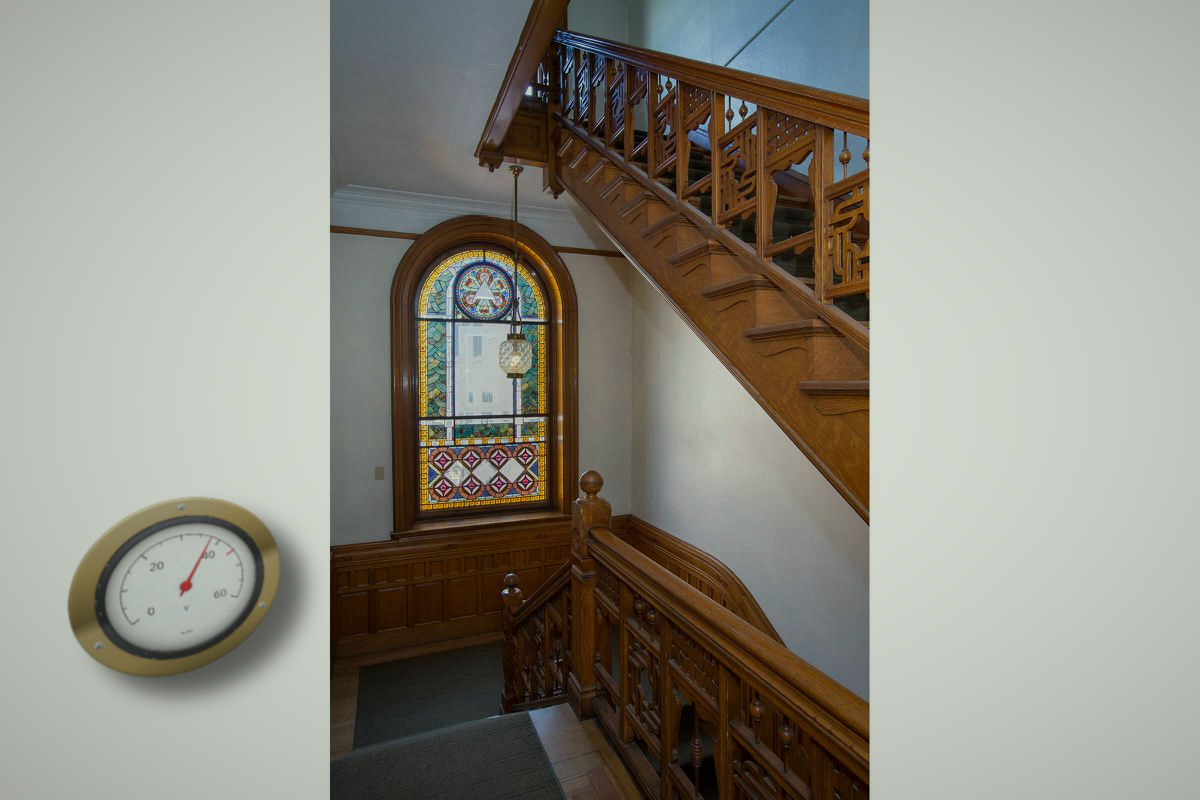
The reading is 37.5
